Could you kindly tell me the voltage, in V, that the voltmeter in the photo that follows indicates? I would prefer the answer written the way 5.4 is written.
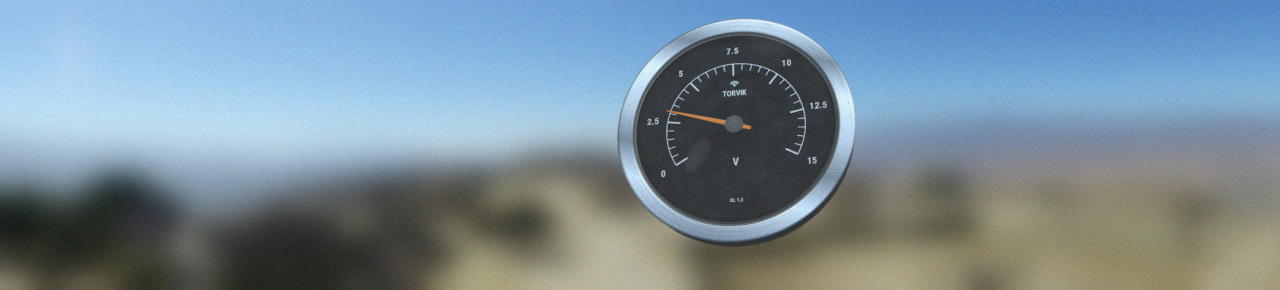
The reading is 3
